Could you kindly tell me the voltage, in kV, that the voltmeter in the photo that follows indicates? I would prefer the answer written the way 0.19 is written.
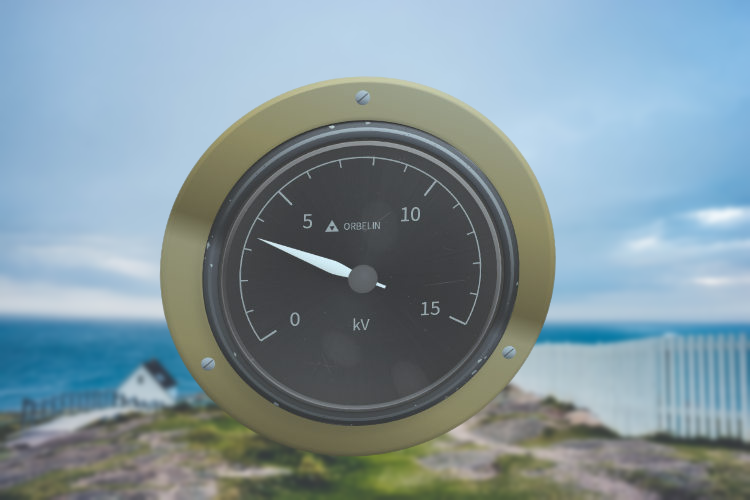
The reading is 3.5
